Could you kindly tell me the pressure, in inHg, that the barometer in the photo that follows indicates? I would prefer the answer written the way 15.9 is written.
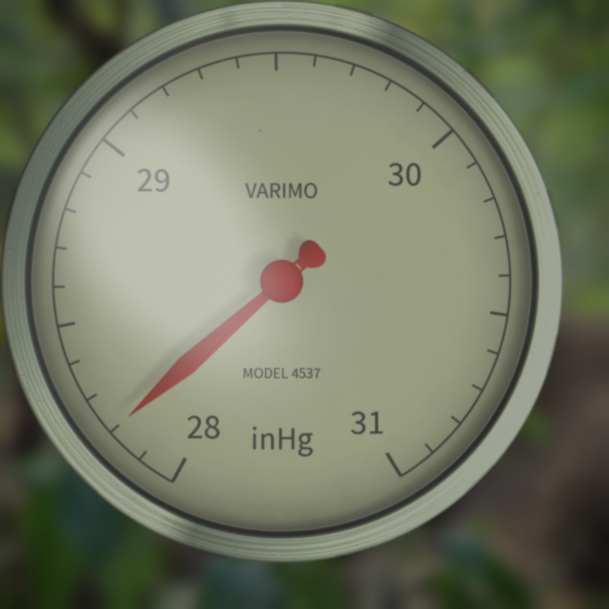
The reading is 28.2
